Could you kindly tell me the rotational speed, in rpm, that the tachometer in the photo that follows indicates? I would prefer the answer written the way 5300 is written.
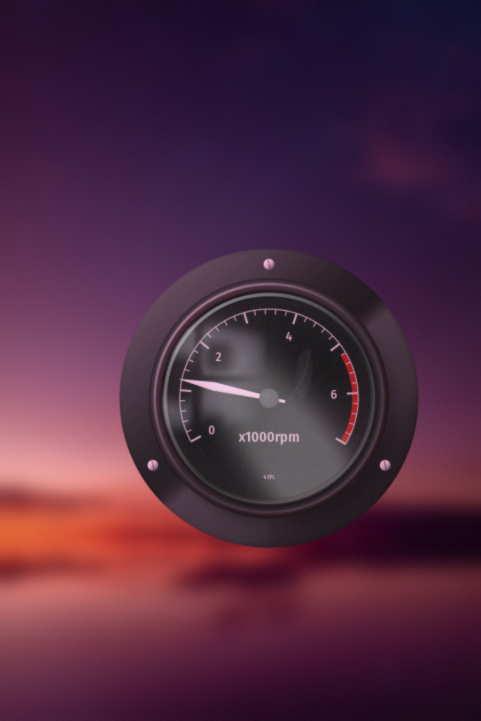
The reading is 1200
